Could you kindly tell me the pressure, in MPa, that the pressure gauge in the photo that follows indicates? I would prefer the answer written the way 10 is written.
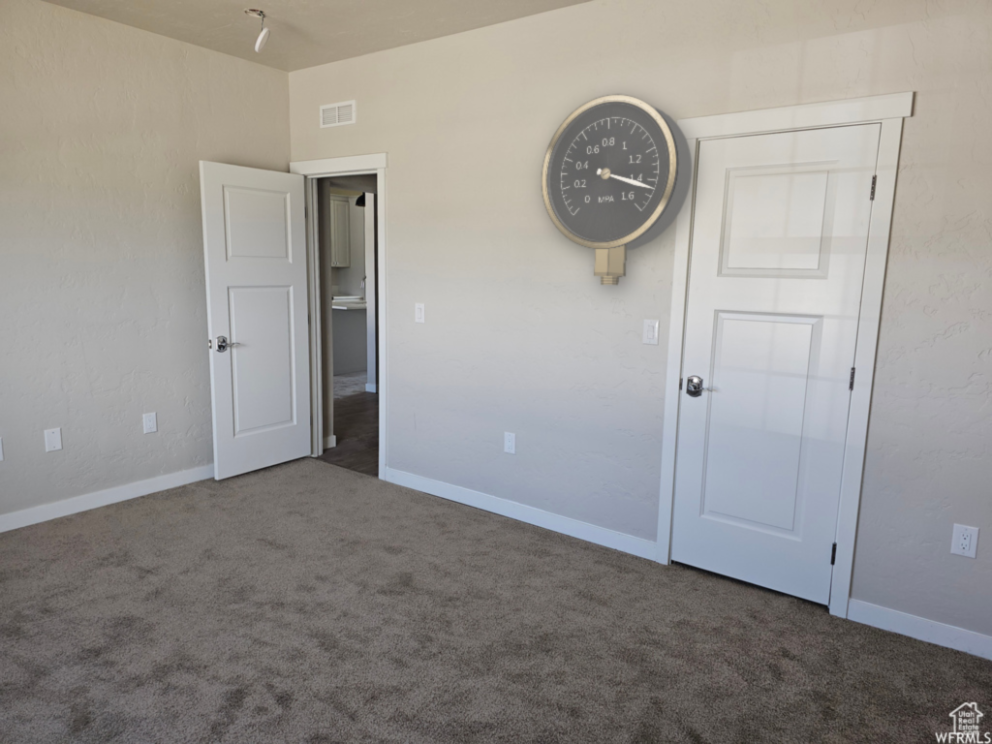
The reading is 1.45
